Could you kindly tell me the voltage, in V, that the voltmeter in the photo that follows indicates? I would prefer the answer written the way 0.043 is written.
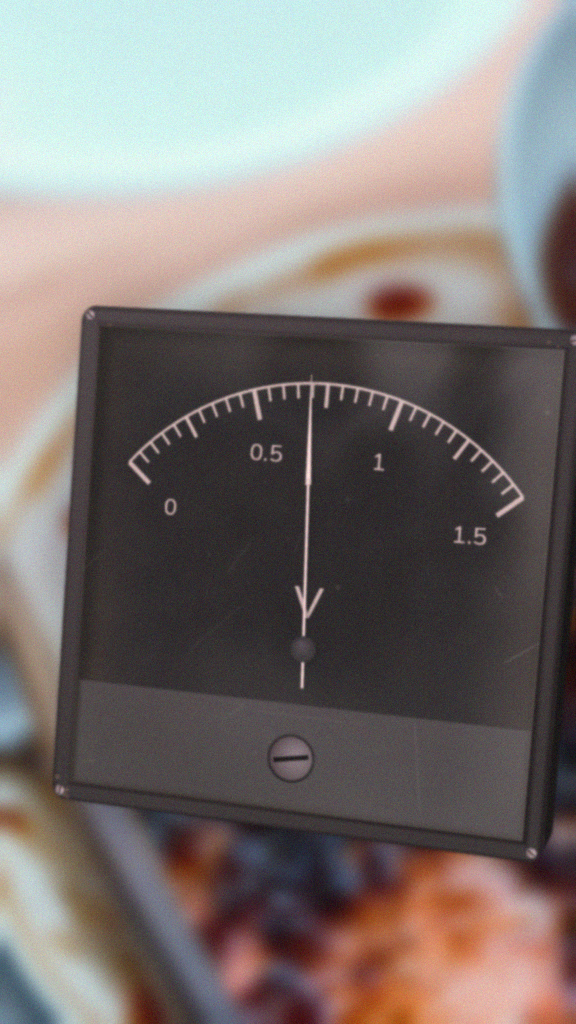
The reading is 0.7
